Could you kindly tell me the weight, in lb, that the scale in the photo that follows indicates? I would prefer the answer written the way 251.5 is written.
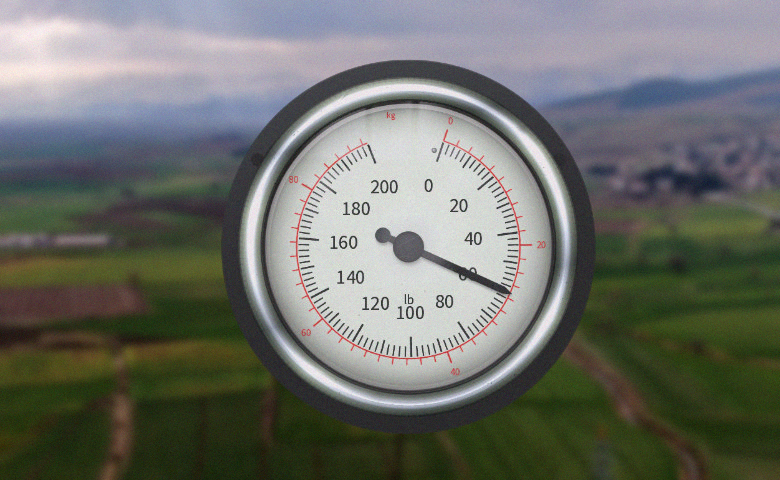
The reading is 60
